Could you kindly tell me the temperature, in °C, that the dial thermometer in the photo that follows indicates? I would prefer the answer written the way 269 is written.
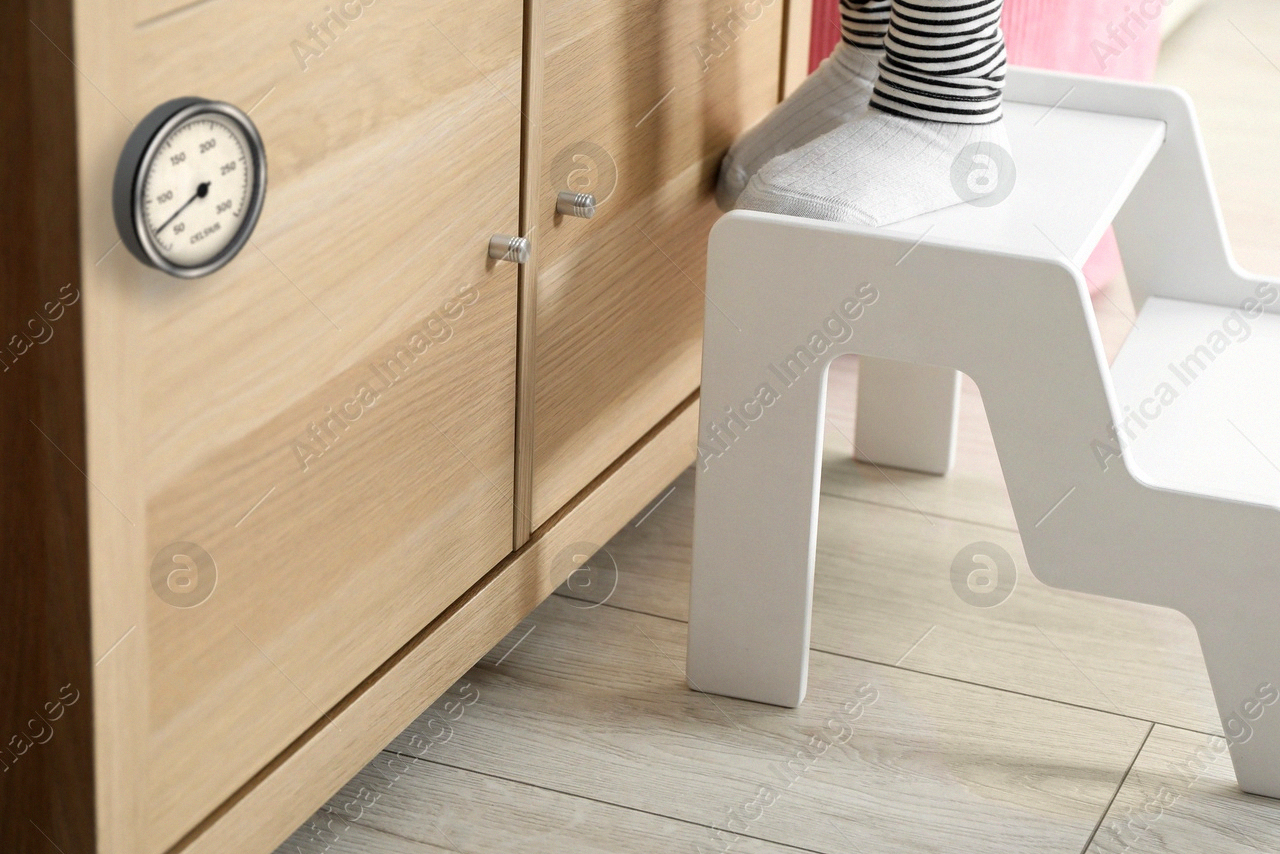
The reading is 75
